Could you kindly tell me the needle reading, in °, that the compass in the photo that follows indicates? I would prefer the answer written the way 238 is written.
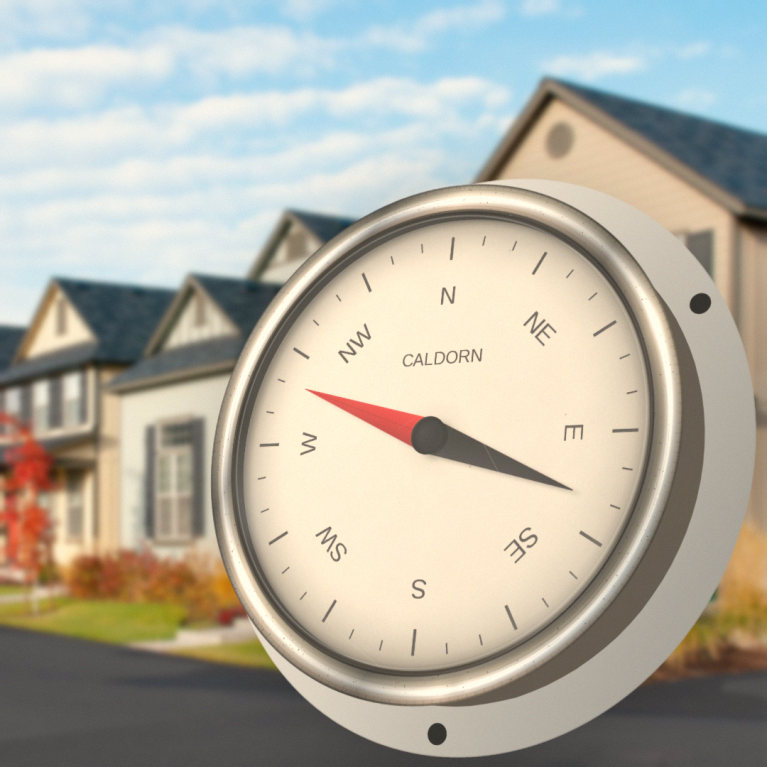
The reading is 290
